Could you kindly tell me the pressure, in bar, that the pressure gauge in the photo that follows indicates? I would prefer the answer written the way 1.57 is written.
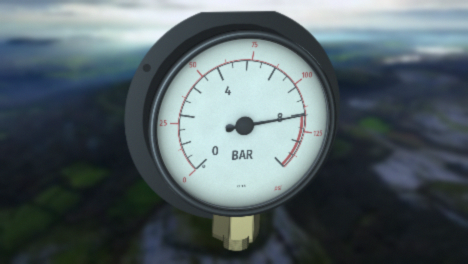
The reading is 8
